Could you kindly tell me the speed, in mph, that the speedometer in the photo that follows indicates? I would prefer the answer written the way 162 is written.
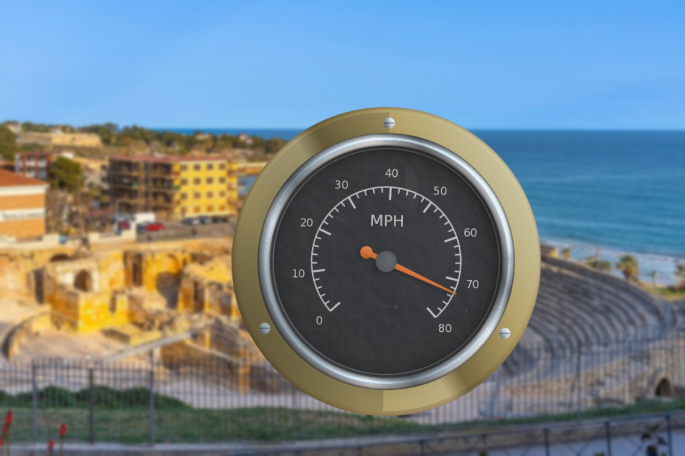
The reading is 73
